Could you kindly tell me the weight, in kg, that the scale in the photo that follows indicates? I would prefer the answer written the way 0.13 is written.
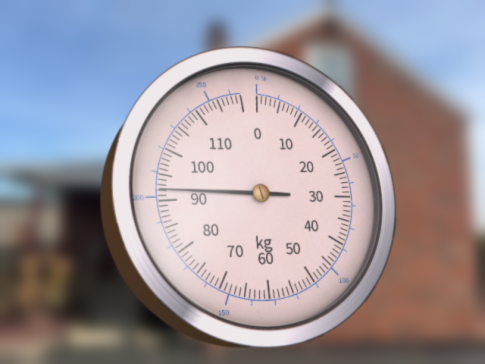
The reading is 92
